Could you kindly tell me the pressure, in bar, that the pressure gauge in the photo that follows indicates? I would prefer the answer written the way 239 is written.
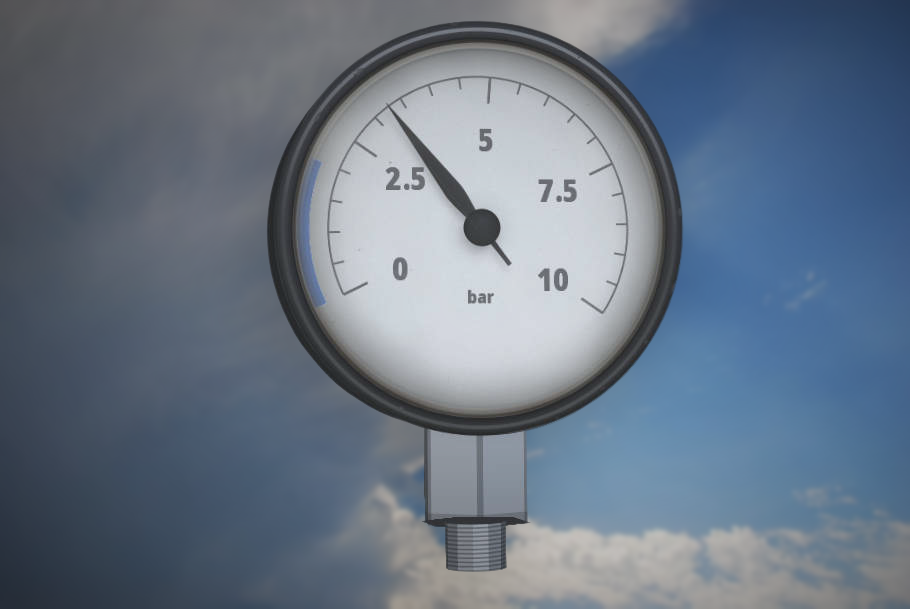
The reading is 3.25
